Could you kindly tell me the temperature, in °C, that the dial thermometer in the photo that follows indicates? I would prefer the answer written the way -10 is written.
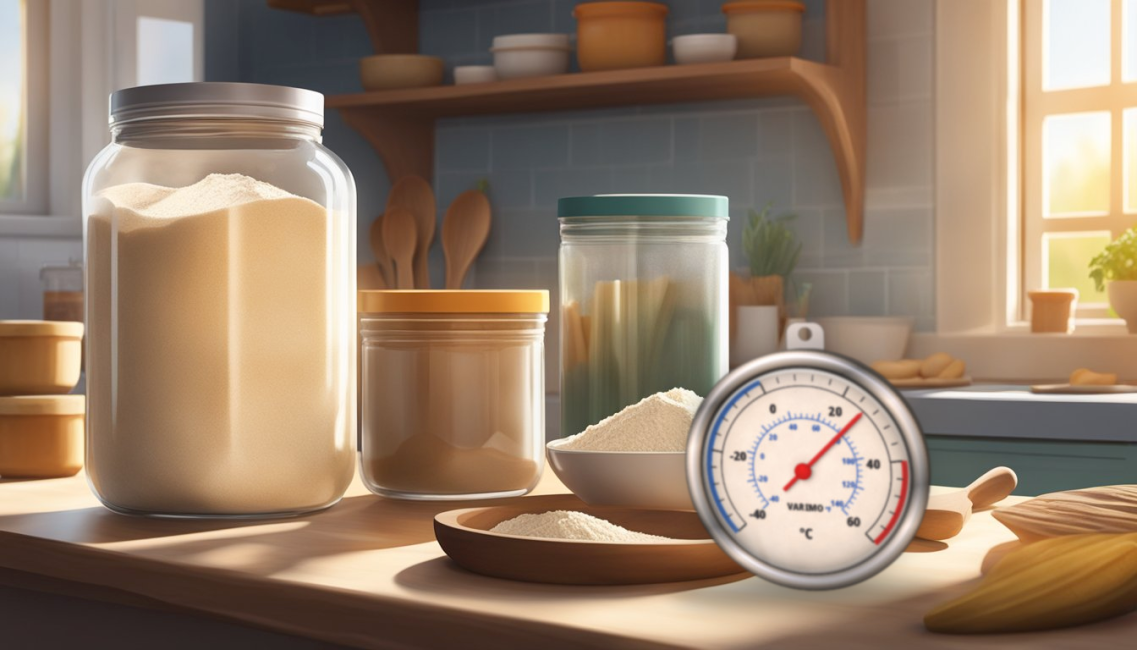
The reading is 26
